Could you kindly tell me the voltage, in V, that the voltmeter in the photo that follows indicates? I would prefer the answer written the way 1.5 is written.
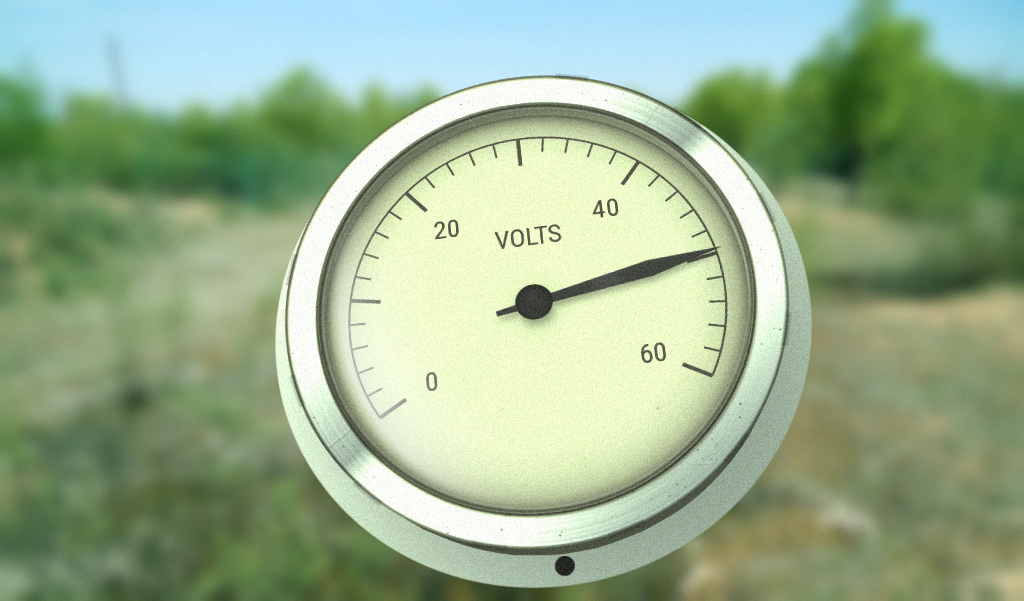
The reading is 50
